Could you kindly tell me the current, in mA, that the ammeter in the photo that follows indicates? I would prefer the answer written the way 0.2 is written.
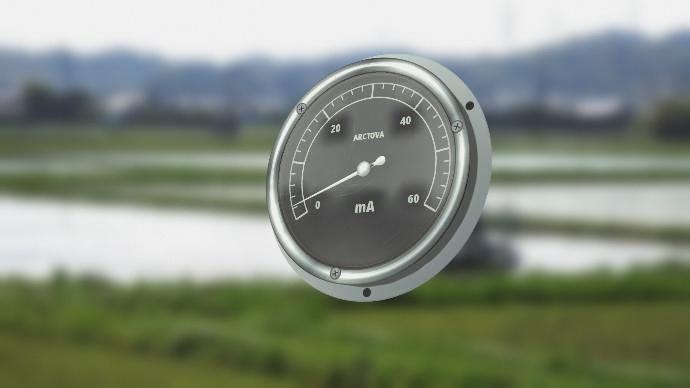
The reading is 2
